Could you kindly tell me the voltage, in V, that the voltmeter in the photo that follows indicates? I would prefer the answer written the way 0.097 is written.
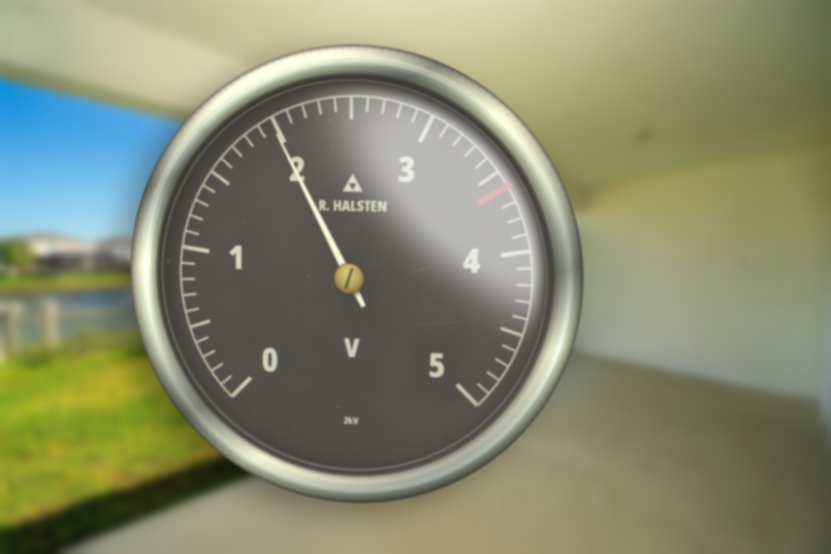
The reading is 2
